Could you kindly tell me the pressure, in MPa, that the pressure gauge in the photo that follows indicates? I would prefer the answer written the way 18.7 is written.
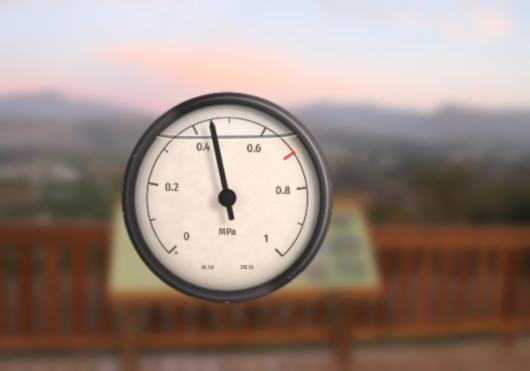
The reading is 0.45
